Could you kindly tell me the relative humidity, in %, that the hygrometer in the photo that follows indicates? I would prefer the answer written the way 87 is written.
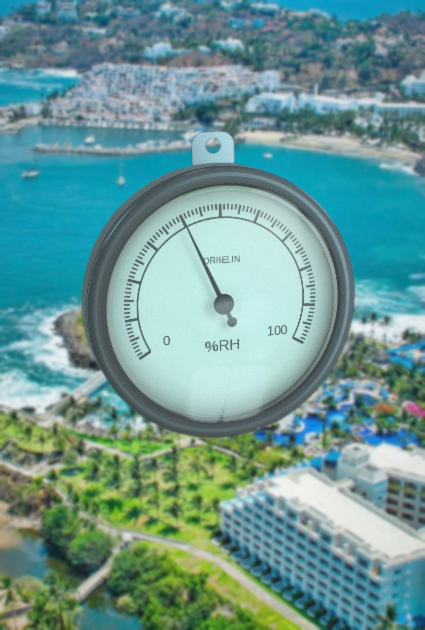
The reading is 40
